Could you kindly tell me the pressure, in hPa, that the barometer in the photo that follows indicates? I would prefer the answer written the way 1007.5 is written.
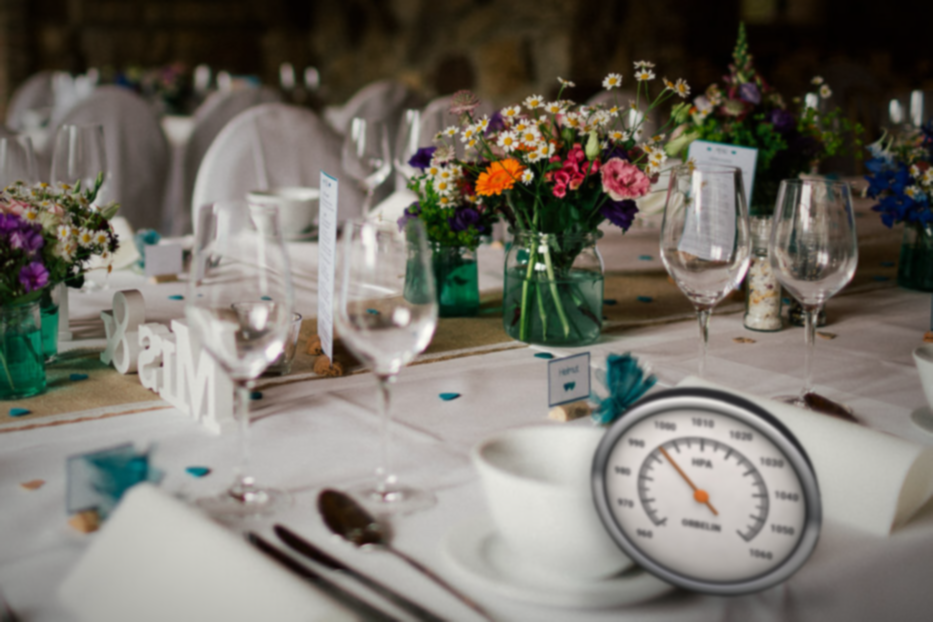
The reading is 995
